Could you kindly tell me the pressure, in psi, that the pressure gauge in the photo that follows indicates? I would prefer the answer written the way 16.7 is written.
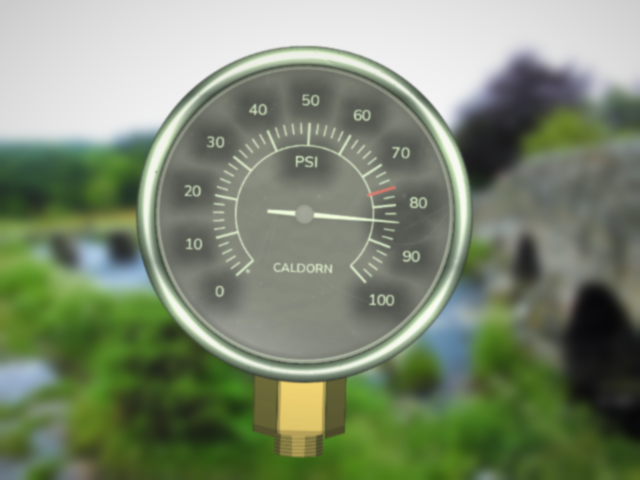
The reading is 84
